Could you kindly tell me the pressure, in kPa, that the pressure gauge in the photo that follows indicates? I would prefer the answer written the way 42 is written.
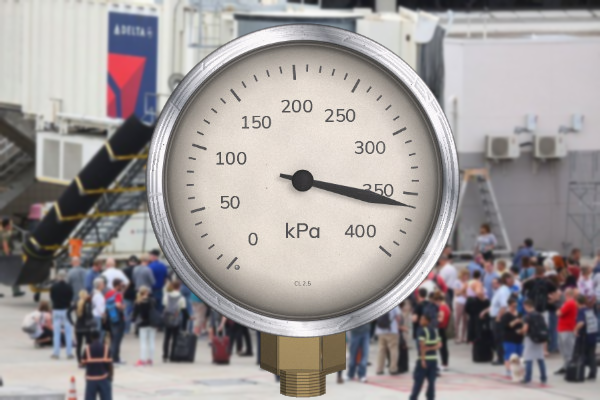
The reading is 360
